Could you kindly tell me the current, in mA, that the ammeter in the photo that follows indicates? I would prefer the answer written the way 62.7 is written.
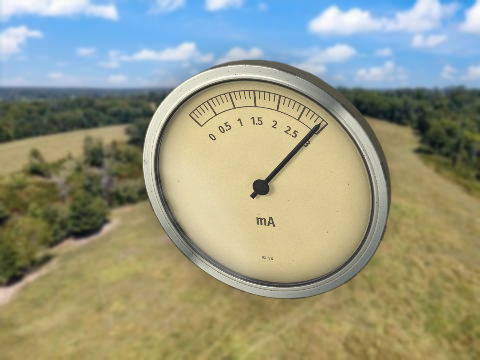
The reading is 2.9
